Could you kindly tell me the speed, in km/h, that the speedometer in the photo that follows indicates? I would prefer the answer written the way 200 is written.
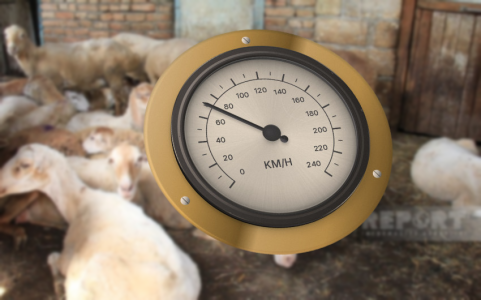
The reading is 70
